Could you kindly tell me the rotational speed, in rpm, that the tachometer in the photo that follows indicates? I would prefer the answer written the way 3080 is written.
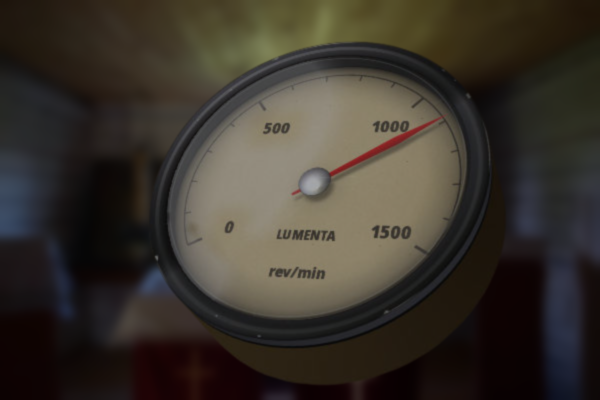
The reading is 1100
